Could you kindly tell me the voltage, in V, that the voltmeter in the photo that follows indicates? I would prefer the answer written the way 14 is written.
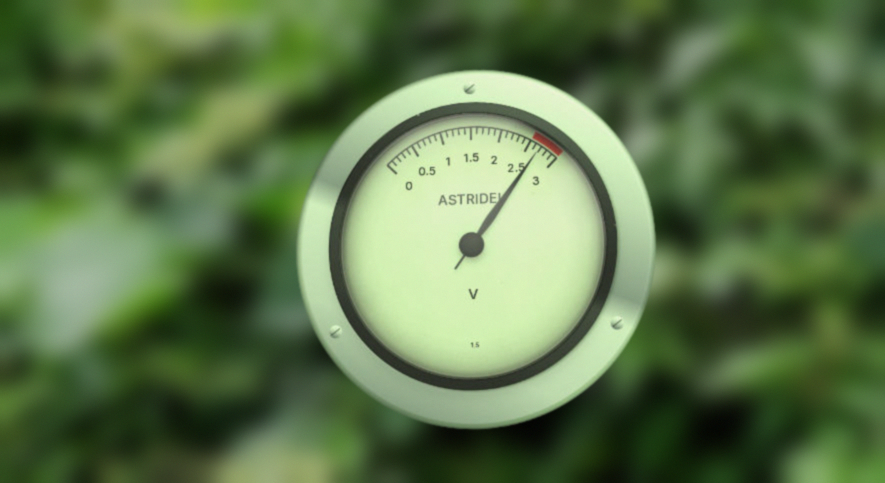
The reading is 2.7
